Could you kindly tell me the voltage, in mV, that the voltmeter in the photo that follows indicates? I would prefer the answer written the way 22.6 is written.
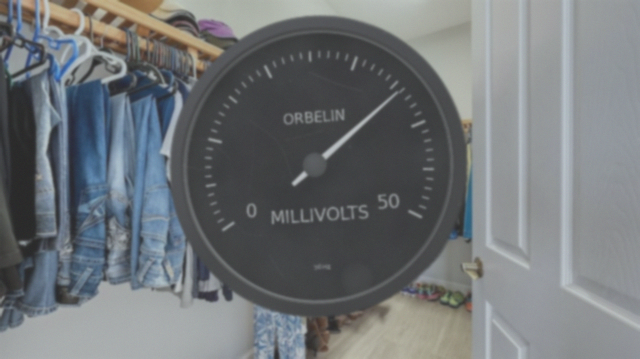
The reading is 36
